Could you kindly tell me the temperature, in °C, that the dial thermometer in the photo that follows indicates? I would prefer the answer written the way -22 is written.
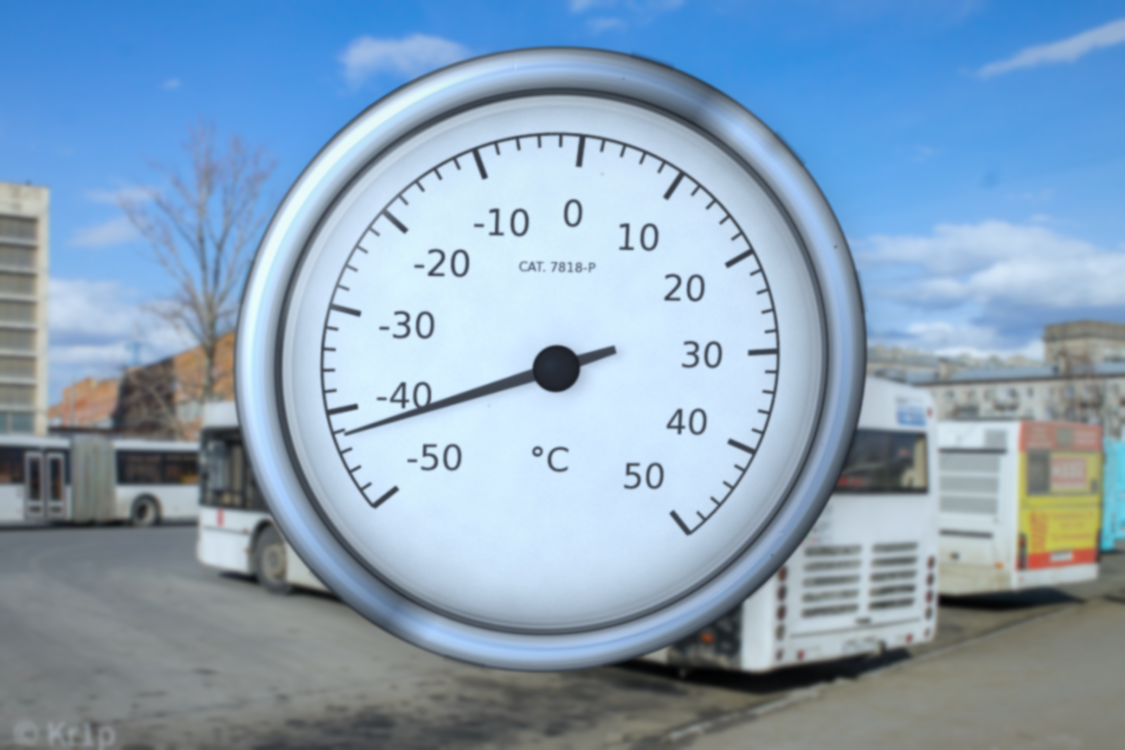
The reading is -42
